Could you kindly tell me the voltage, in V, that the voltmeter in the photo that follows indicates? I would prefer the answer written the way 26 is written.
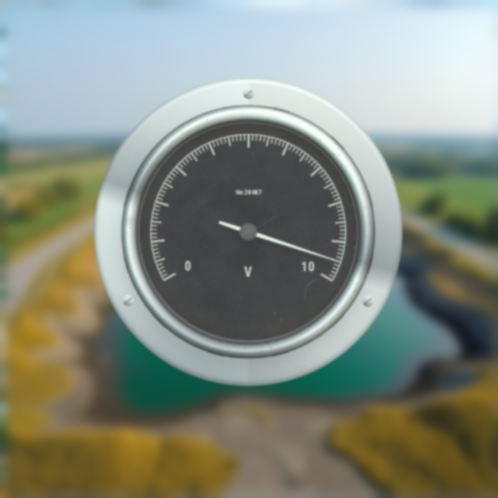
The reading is 9.5
